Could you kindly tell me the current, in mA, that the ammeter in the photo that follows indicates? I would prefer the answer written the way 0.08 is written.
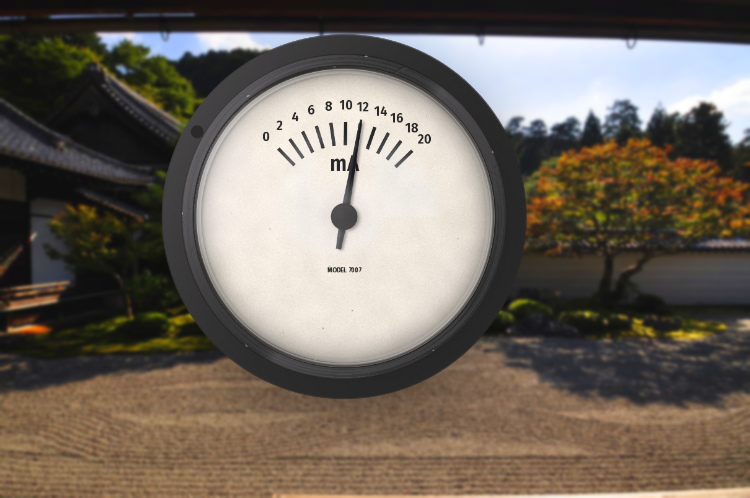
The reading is 12
